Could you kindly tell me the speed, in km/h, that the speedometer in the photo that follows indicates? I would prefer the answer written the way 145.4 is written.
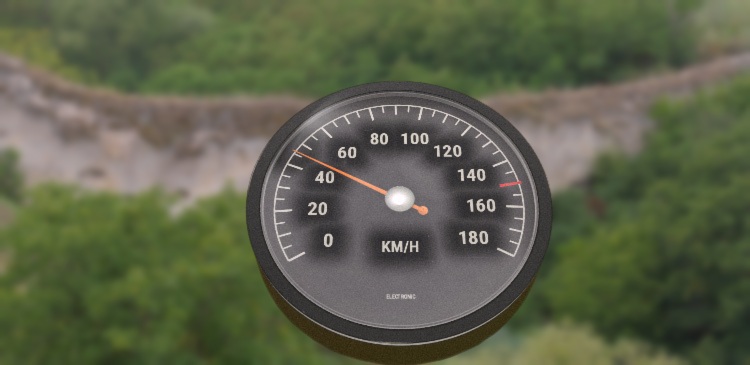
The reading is 45
